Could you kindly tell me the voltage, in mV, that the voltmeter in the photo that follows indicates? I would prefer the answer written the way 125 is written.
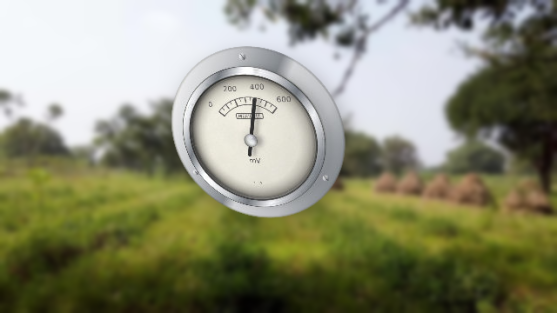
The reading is 400
